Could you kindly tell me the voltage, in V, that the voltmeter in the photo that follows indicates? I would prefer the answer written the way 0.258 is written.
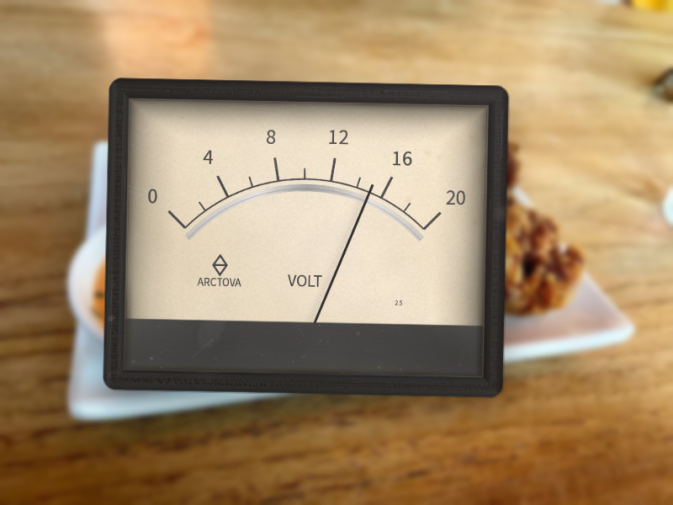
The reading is 15
